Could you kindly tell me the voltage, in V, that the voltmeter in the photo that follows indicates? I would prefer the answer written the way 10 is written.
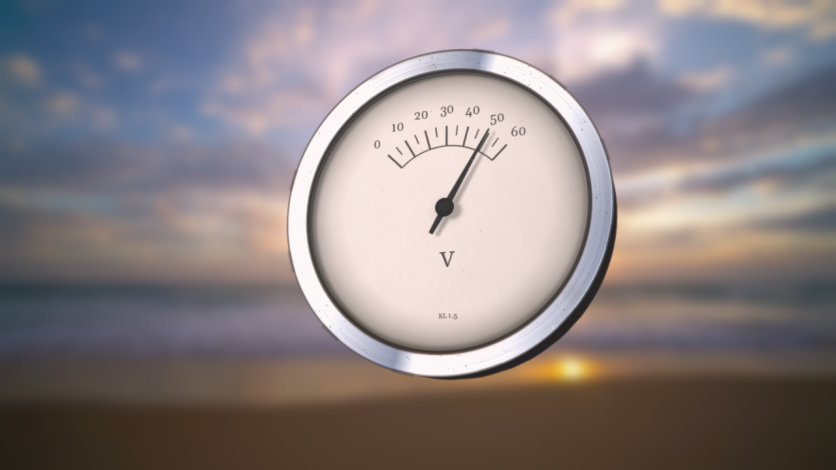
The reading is 50
